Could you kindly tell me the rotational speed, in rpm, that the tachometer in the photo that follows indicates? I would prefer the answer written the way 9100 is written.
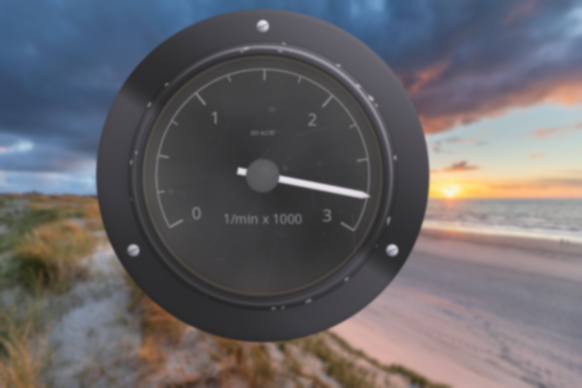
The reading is 2750
